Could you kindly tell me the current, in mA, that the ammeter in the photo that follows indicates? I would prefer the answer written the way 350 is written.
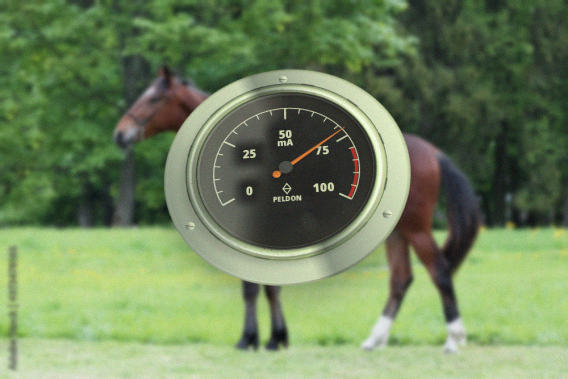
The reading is 72.5
